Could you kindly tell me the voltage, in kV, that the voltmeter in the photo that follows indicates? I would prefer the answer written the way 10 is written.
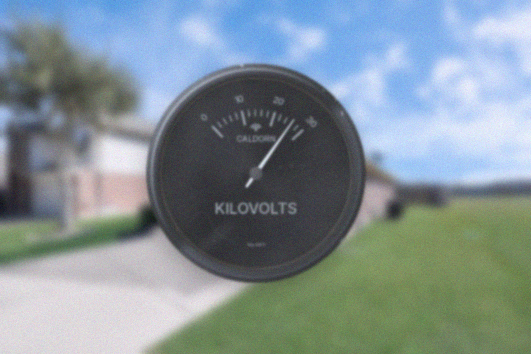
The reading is 26
